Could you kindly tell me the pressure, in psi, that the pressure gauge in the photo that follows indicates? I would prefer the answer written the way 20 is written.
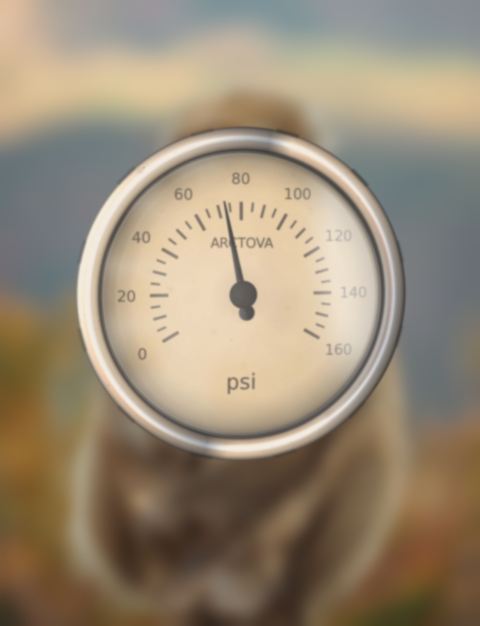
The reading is 72.5
